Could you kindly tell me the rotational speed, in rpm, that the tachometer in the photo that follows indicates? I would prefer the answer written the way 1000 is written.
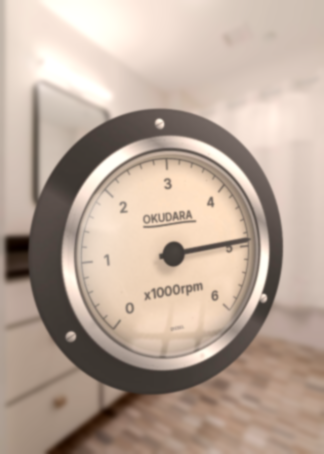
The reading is 4900
